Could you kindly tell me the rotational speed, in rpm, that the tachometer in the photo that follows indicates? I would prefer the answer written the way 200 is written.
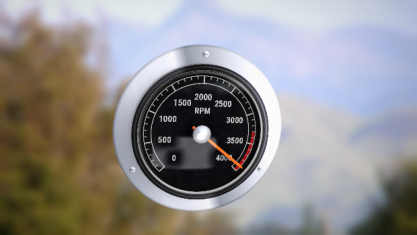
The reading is 3900
